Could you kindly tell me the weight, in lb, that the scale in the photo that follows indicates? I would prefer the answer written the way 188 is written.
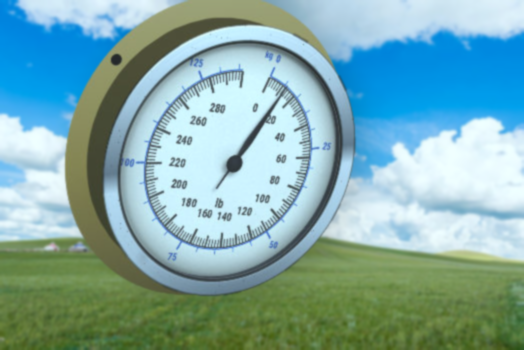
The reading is 10
